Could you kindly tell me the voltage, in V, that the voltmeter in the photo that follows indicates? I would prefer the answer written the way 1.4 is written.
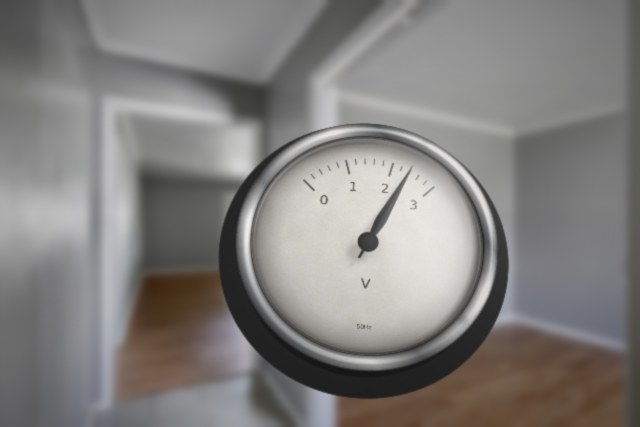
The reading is 2.4
